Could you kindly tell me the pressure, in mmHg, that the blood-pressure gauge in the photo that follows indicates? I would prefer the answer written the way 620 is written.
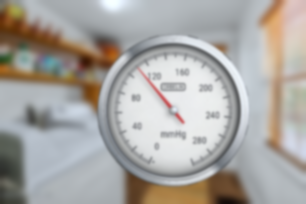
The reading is 110
